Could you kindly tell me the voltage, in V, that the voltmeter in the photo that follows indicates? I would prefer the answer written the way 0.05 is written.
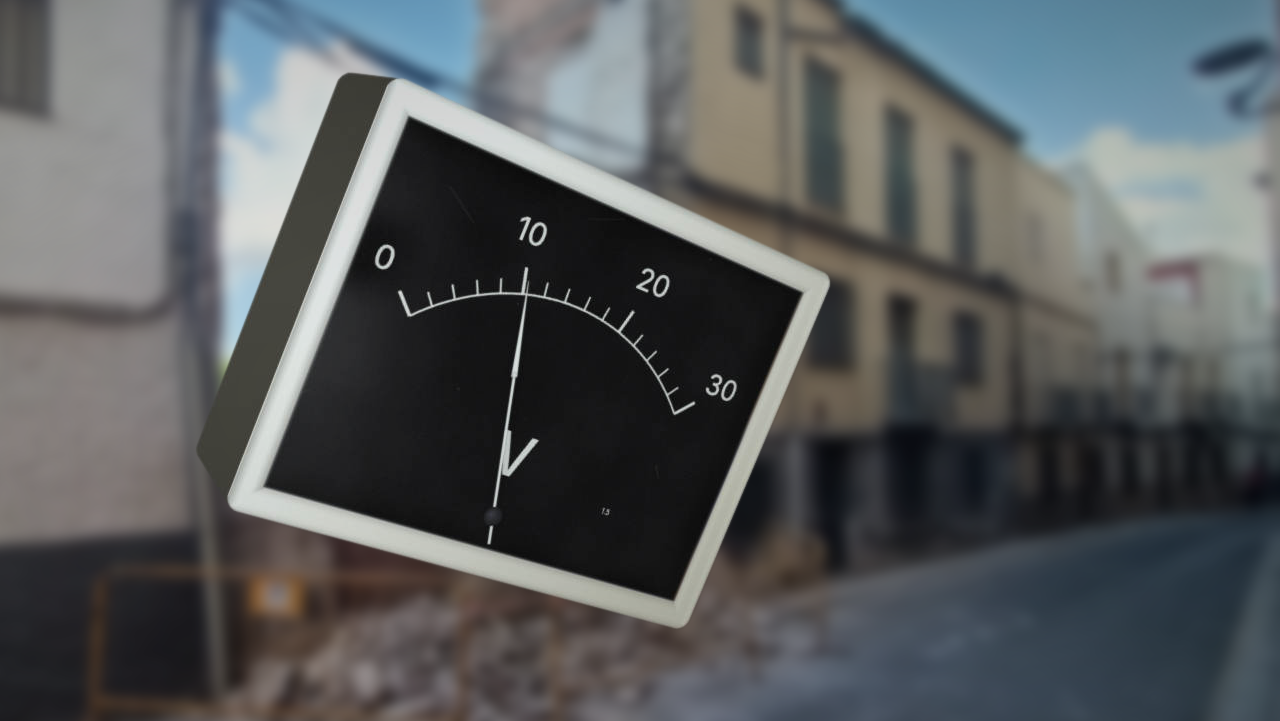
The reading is 10
